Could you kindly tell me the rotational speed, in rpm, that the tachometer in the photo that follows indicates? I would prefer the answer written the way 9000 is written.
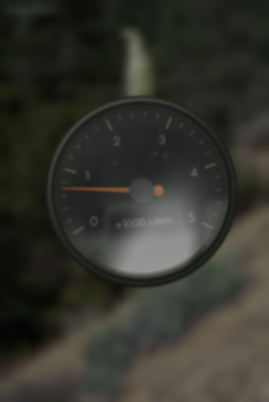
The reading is 700
